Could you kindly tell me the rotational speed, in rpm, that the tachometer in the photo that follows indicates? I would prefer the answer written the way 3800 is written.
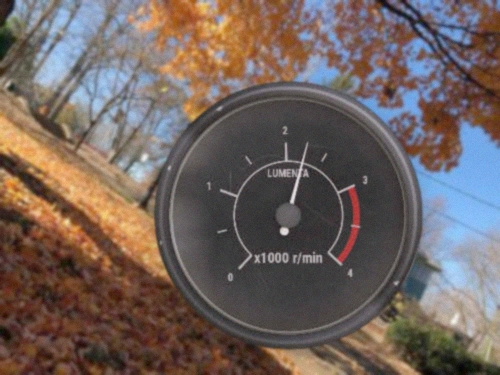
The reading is 2250
